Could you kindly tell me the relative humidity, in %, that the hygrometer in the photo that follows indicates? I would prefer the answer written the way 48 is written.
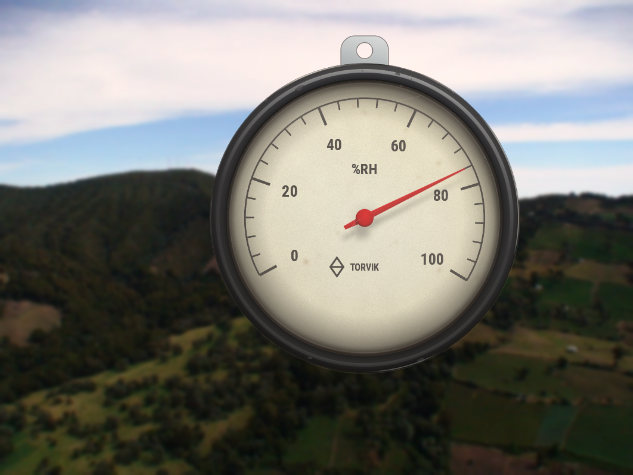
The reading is 76
